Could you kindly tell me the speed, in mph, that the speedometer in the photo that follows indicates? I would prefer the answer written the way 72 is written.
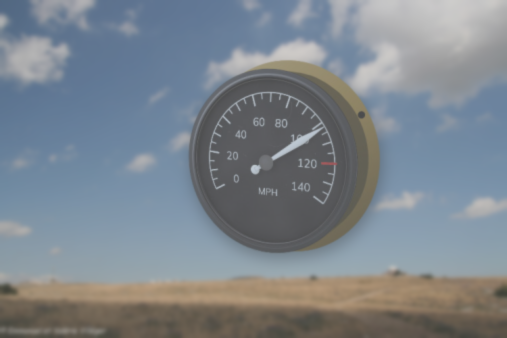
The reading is 102.5
